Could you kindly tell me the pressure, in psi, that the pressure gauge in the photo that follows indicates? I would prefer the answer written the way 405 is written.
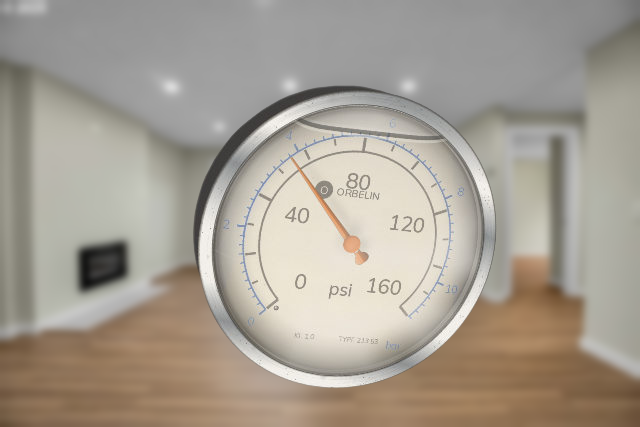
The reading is 55
